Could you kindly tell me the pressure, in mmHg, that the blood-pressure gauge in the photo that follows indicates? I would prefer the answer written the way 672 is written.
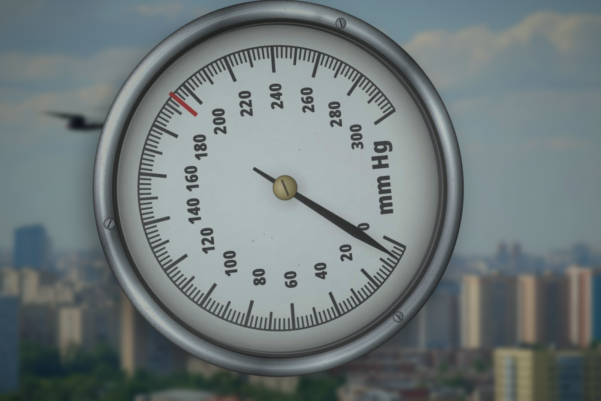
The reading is 6
